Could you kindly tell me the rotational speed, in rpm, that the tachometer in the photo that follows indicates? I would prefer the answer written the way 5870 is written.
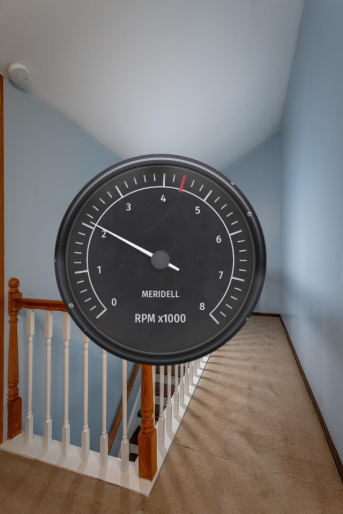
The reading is 2100
